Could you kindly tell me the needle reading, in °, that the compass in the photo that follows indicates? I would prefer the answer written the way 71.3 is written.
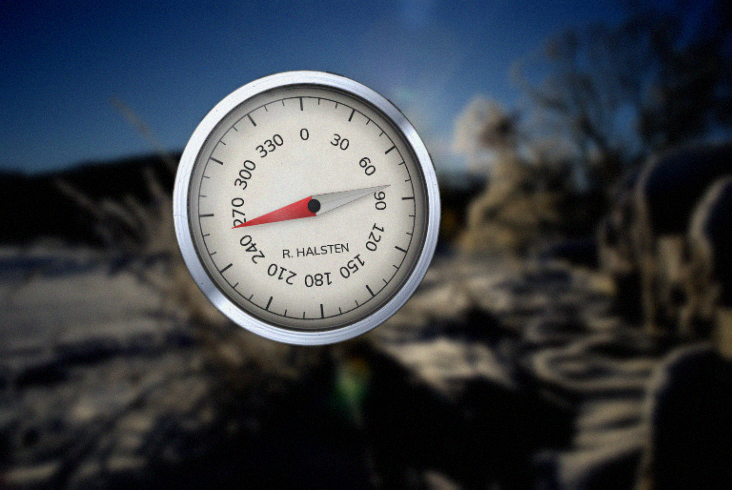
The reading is 260
